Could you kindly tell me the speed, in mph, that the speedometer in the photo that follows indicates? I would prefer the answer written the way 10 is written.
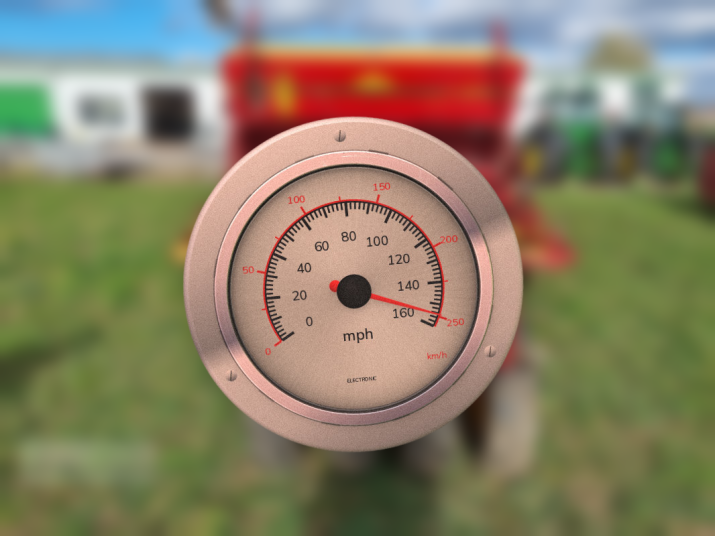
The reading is 154
